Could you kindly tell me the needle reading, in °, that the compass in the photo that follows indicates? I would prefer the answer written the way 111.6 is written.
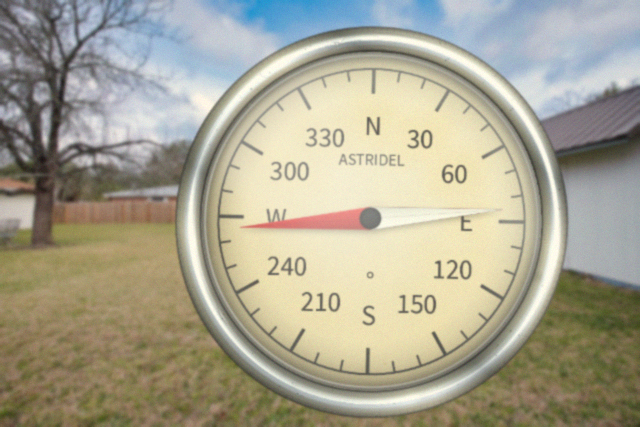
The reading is 265
